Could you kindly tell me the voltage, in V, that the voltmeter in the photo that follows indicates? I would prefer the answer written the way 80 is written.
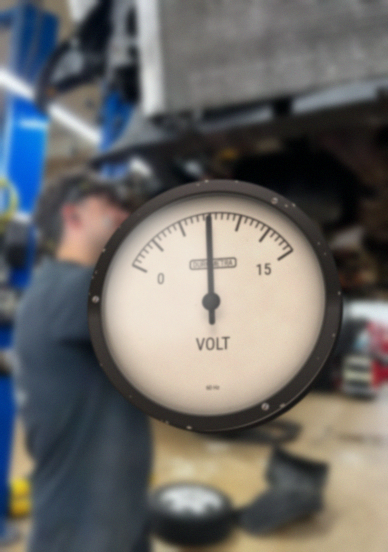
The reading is 7.5
